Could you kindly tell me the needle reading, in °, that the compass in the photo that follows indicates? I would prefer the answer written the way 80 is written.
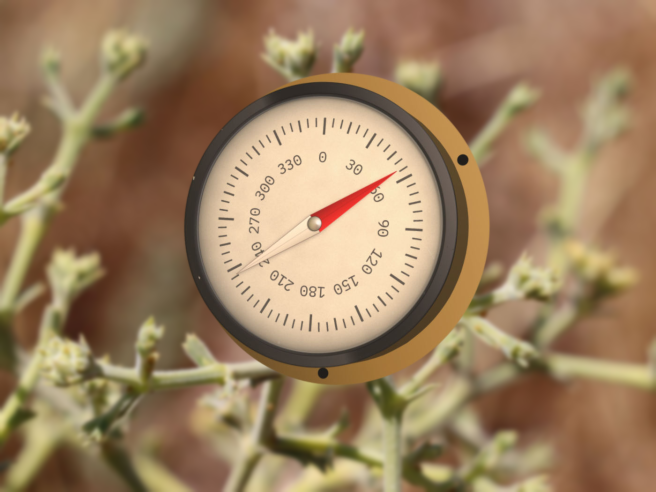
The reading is 55
